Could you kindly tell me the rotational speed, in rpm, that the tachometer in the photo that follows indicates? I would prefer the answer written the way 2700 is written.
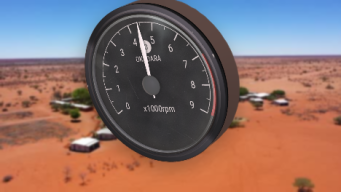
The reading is 4500
